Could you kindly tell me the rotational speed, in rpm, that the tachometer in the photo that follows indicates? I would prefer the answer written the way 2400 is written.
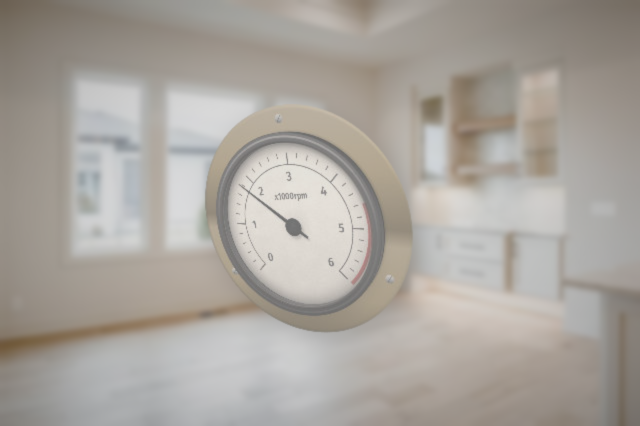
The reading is 1800
